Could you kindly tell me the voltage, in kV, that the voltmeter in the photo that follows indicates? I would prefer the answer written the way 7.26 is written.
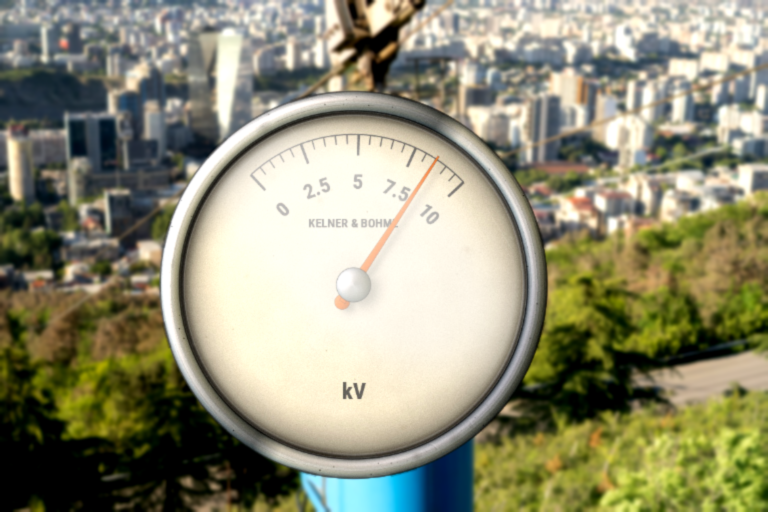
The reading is 8.5
